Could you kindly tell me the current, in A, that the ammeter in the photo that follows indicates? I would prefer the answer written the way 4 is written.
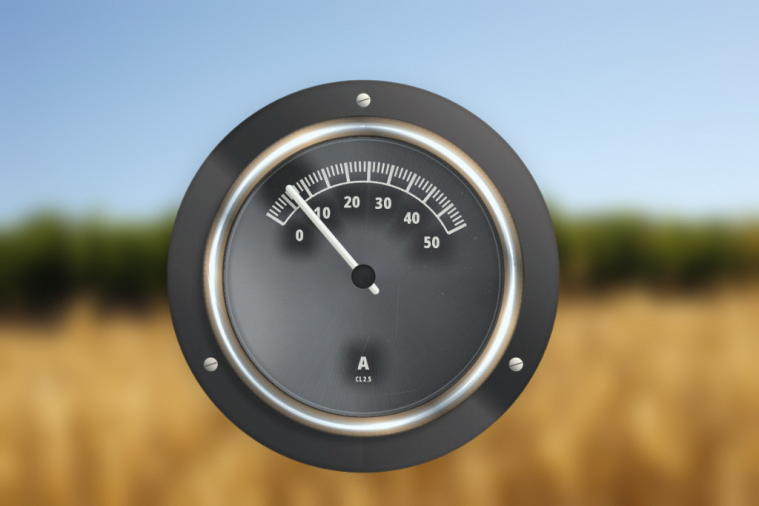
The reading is 7
